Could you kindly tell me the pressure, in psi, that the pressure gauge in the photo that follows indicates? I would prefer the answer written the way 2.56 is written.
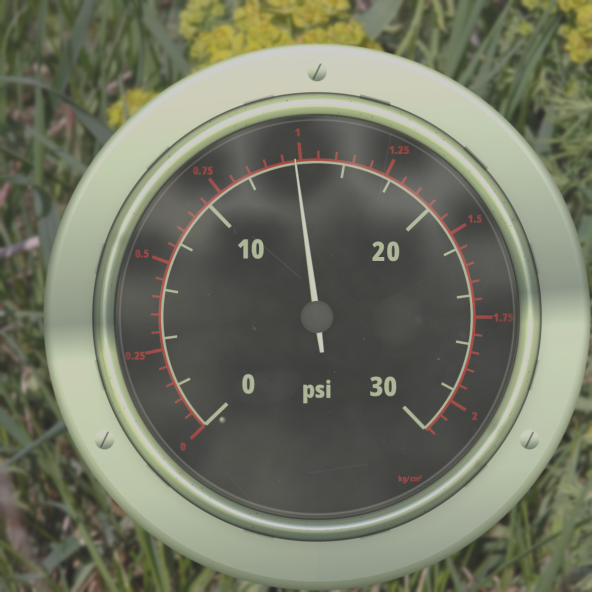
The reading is 14
